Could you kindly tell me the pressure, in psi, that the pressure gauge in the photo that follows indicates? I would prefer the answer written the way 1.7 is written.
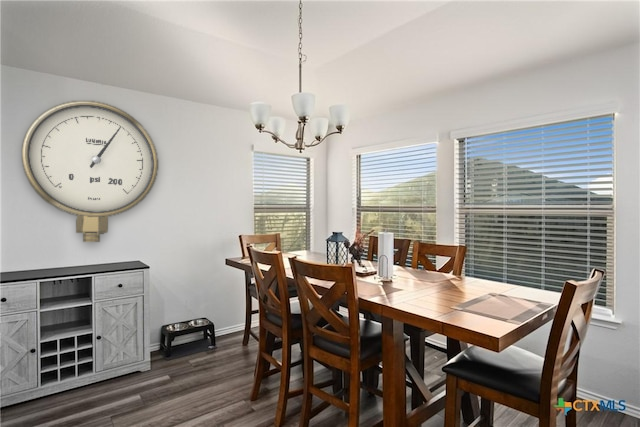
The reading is 120
